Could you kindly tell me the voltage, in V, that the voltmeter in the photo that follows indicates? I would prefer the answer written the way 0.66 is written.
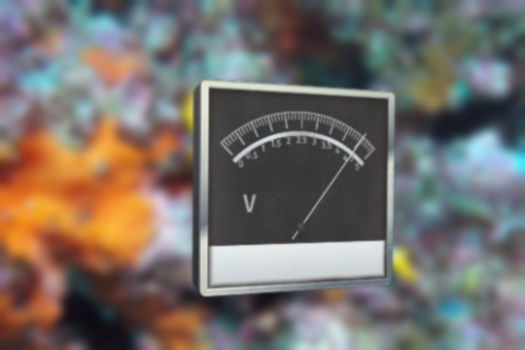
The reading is 4.5
